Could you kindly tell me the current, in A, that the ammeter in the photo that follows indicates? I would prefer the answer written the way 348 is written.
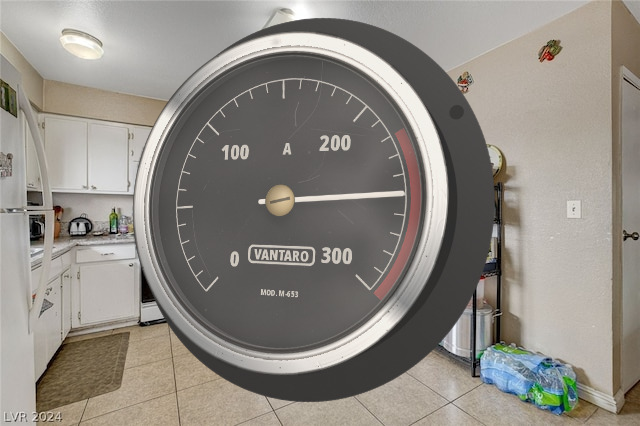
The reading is 250
